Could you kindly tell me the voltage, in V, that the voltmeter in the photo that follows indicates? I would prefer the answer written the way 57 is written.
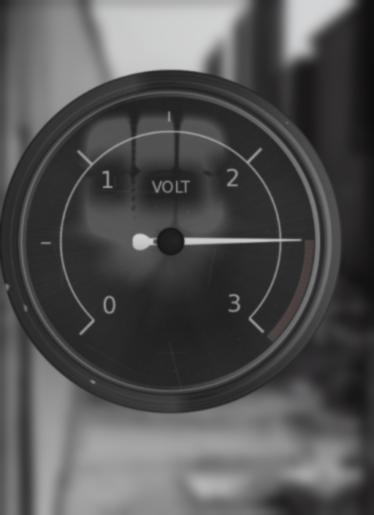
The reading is 2.5
